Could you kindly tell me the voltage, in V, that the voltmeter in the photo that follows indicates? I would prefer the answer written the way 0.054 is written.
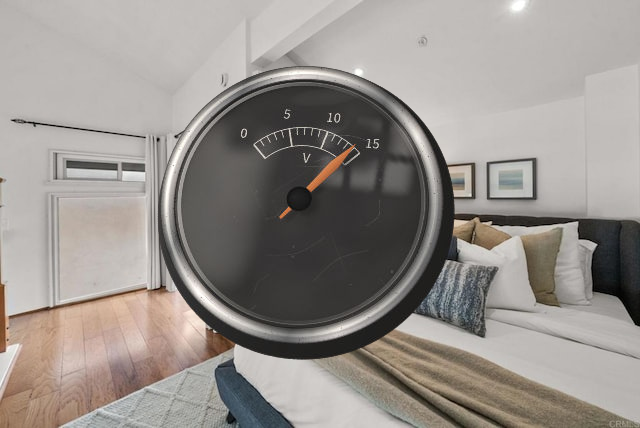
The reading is 14
